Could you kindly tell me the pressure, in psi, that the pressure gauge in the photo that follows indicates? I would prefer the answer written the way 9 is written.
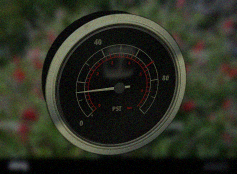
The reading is 15
